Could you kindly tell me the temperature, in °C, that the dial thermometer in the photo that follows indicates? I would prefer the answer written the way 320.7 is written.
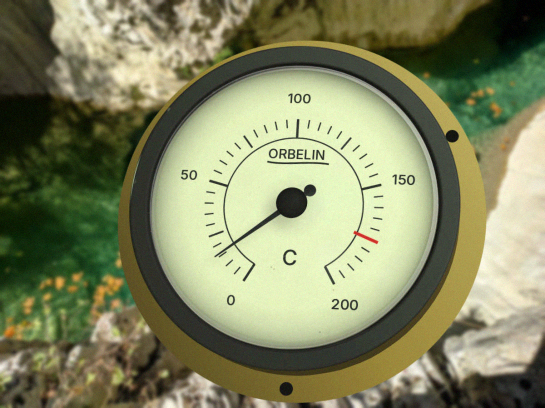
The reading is 15
